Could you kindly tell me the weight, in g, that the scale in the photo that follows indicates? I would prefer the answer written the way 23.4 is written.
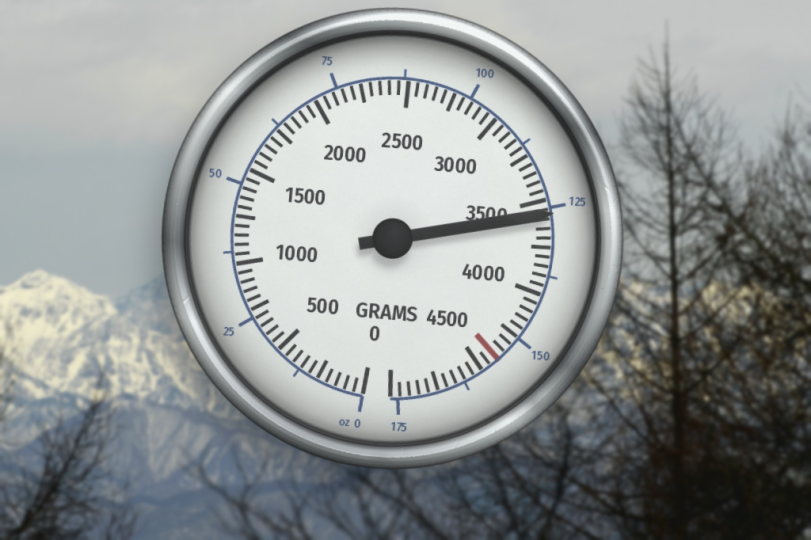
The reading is 3575
